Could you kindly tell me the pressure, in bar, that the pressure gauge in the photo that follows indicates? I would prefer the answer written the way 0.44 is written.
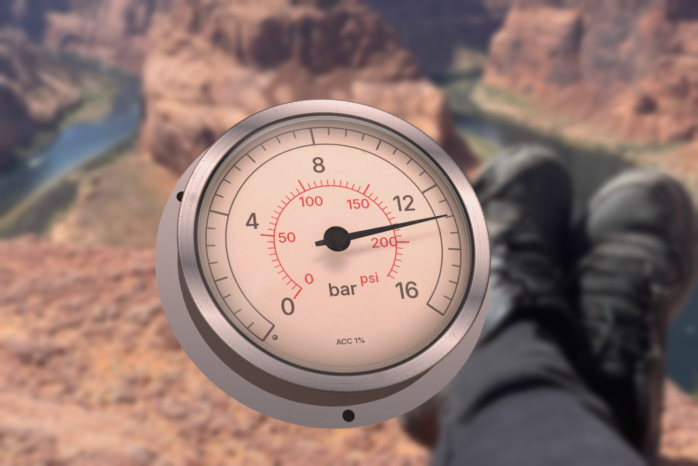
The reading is 13
